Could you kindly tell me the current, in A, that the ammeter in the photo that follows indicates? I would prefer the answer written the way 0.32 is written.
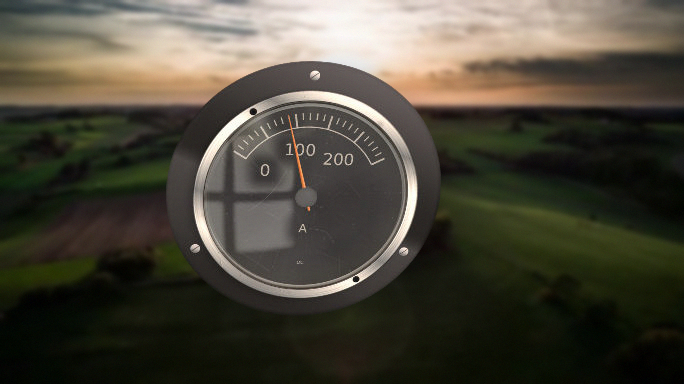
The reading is 90
